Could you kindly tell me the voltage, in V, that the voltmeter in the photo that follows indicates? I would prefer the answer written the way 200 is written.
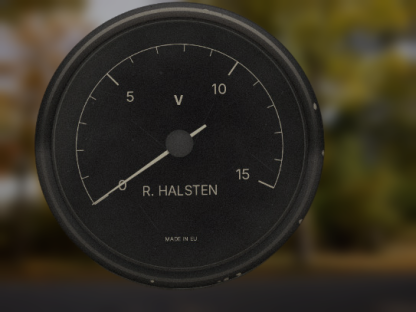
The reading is 0
